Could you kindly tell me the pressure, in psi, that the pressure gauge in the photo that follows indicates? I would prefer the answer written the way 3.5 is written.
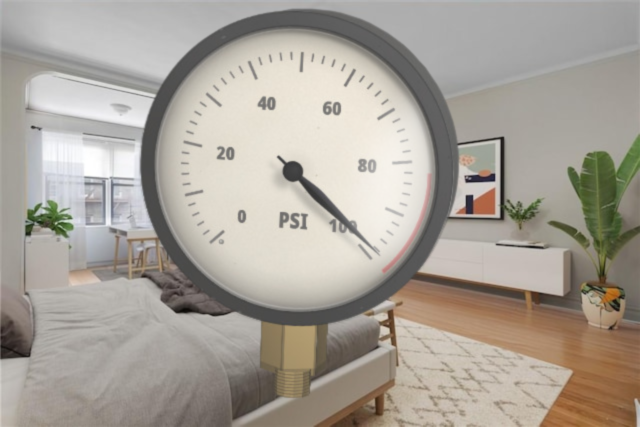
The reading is 98
